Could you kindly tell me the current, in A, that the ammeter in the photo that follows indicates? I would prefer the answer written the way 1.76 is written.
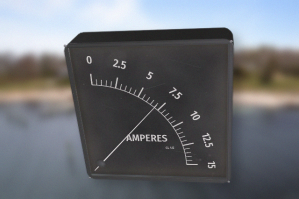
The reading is 7
